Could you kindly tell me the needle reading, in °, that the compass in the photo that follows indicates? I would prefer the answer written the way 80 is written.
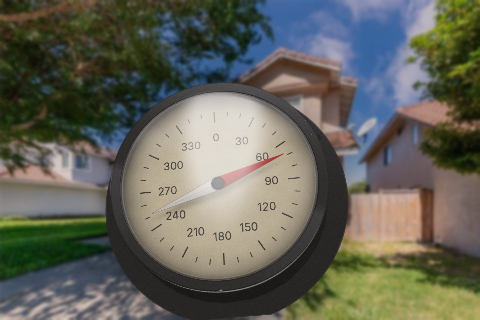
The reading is 70
